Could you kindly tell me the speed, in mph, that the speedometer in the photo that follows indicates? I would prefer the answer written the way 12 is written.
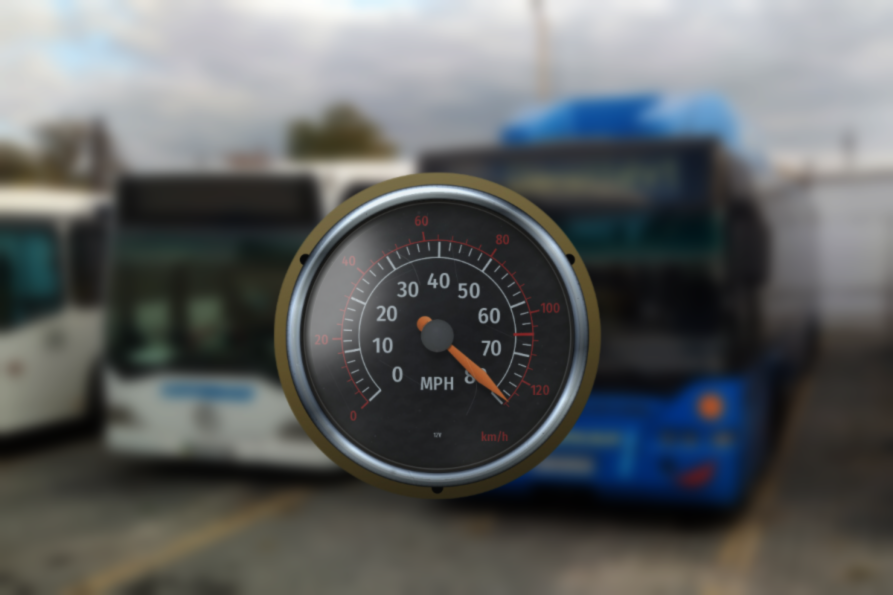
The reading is 79
